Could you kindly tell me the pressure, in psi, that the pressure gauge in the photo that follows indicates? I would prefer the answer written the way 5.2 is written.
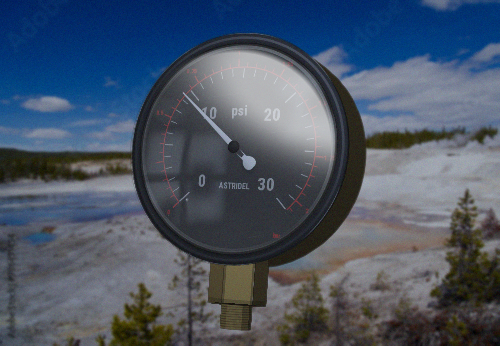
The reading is 9.5
